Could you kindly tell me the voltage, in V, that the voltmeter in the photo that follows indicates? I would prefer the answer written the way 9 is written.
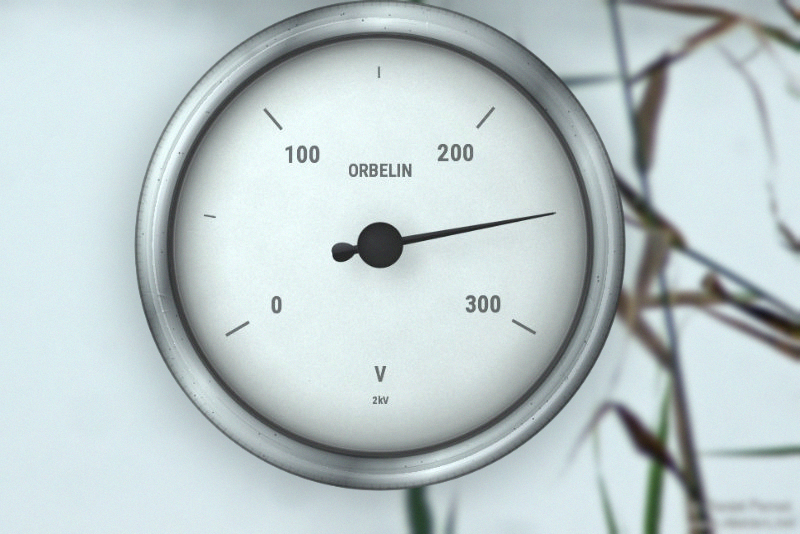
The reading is 250
